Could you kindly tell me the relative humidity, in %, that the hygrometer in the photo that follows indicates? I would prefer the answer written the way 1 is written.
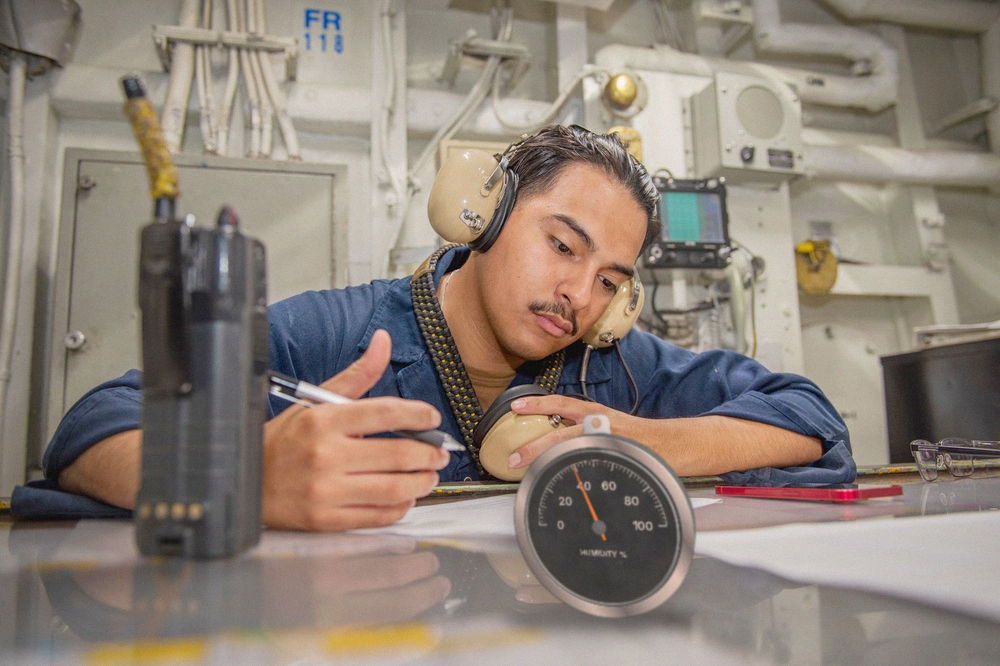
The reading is 40
